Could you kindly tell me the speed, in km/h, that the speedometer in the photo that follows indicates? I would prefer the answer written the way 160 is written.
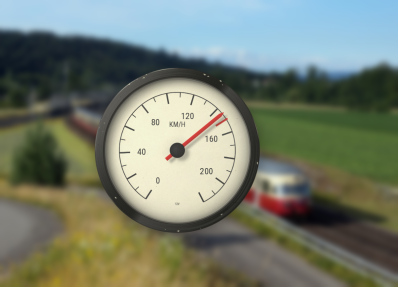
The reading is 145
